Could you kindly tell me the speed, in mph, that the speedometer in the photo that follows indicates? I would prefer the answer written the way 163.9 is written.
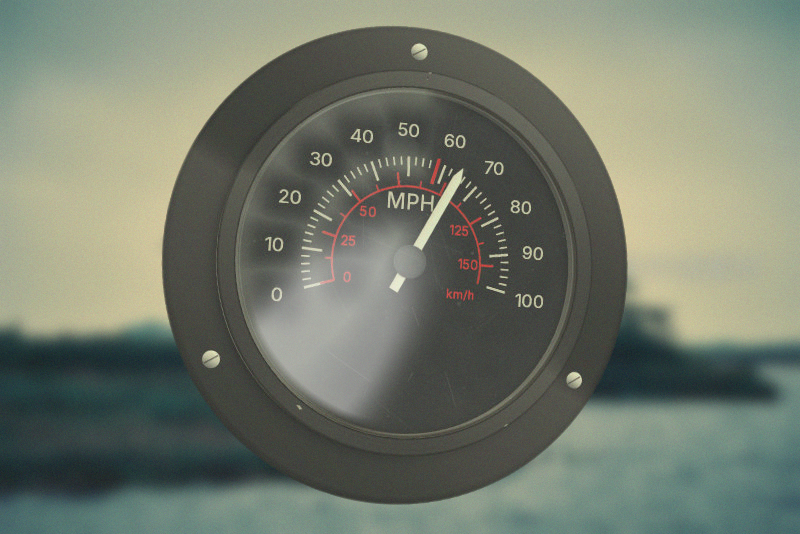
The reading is 64
